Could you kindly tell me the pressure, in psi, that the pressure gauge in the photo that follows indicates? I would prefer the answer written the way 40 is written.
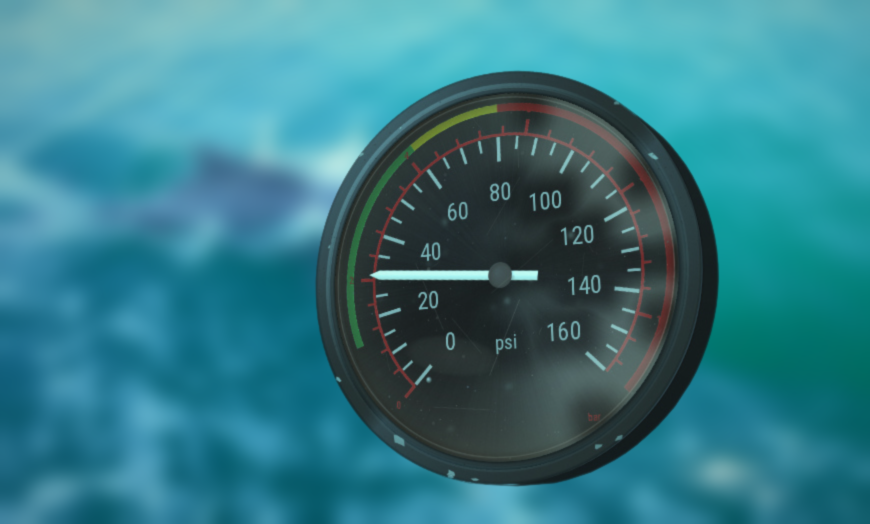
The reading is 30
